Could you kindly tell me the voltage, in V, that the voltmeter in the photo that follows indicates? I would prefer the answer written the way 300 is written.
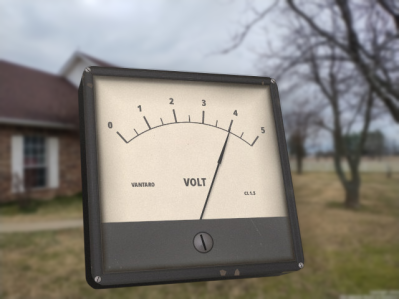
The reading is 4
